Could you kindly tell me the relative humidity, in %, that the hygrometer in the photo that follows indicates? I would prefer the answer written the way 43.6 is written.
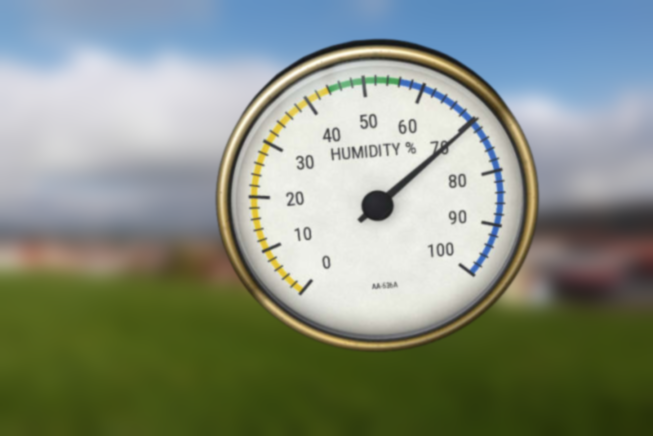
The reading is 70
